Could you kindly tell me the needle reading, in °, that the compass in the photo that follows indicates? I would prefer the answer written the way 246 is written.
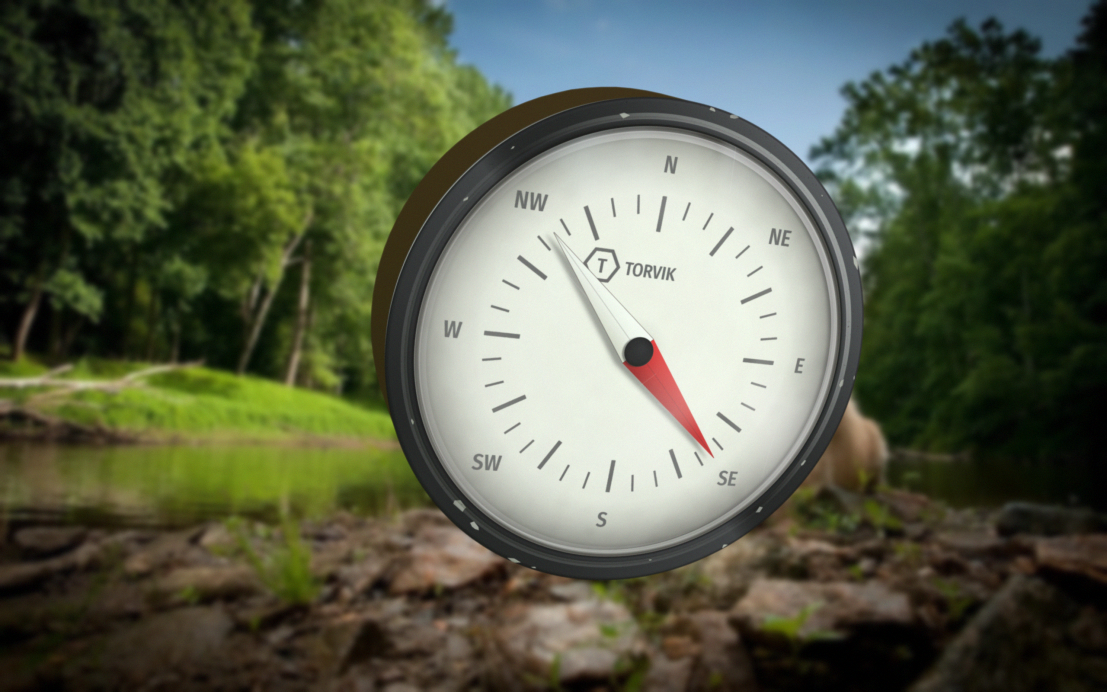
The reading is 135
